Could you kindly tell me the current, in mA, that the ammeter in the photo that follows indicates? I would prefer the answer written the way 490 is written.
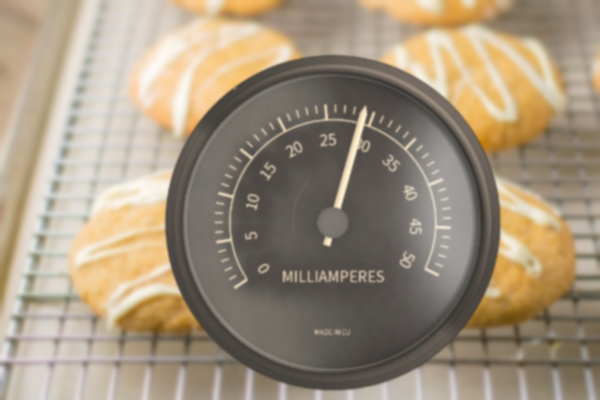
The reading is 29
